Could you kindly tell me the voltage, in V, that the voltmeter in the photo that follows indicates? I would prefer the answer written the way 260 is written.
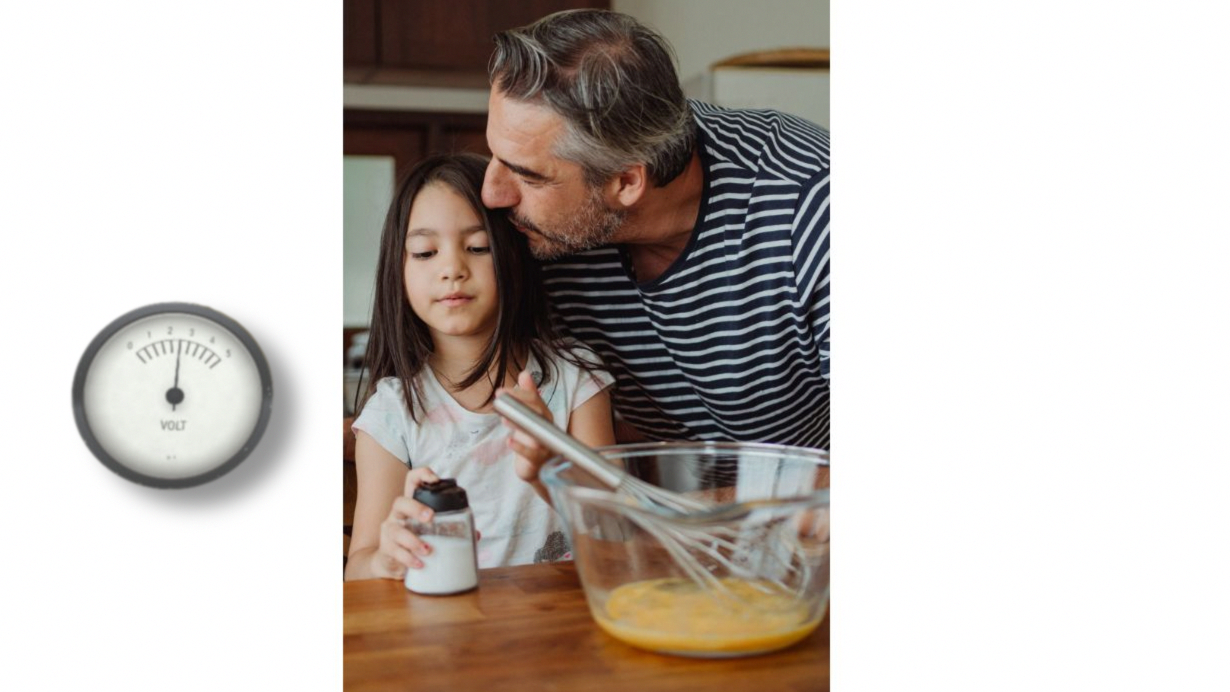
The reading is 2.5
